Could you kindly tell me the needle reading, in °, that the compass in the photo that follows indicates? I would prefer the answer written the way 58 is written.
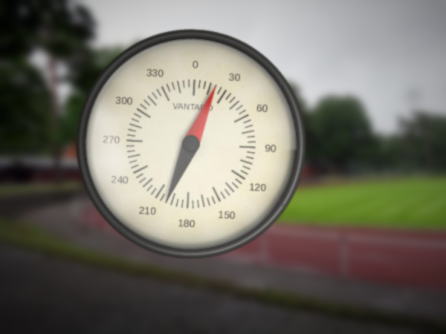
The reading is 20
